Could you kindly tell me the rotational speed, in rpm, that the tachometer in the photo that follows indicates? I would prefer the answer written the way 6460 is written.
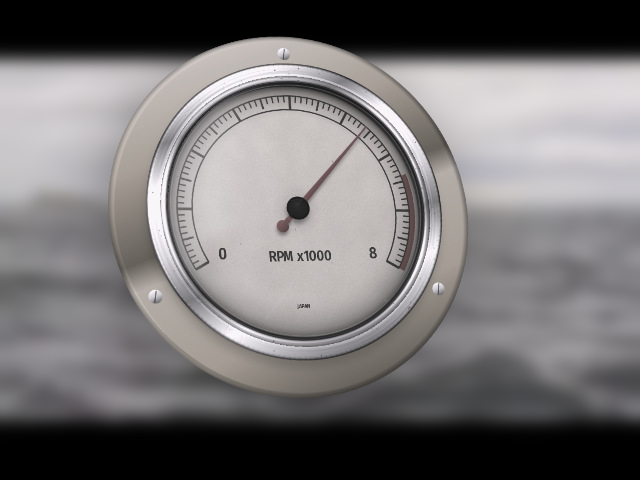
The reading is 5400
